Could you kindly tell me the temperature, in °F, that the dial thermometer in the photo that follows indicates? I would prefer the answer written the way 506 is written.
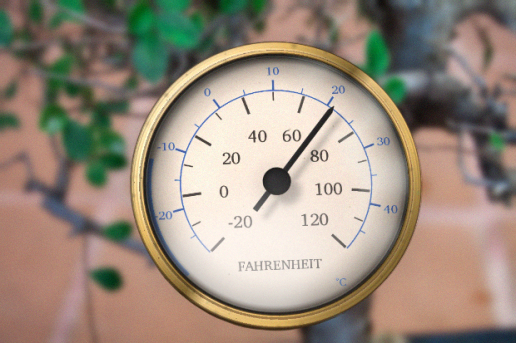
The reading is 70
